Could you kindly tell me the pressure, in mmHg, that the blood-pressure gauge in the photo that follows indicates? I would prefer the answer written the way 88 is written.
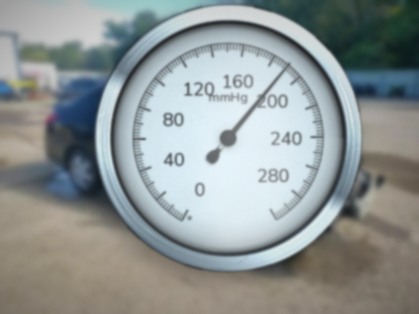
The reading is 190
